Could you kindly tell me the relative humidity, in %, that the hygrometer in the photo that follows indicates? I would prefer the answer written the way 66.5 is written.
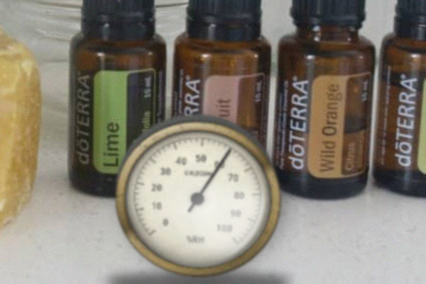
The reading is 60
